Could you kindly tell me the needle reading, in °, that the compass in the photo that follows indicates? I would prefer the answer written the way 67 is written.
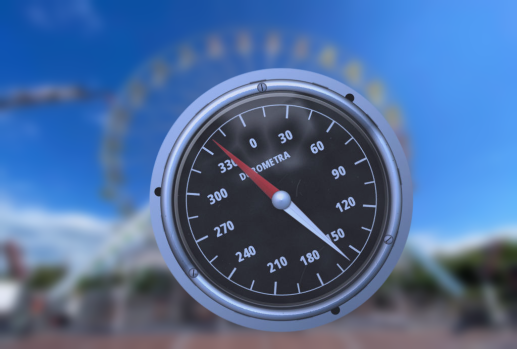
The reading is 337.5
